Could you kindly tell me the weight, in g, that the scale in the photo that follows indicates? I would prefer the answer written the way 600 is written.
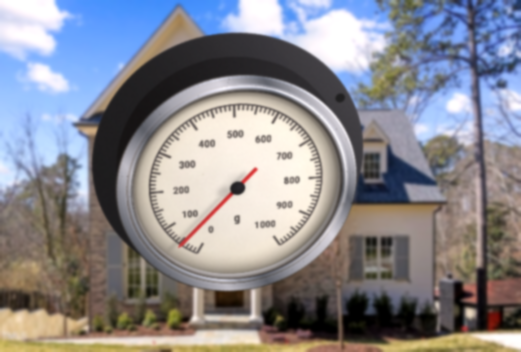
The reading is 50
